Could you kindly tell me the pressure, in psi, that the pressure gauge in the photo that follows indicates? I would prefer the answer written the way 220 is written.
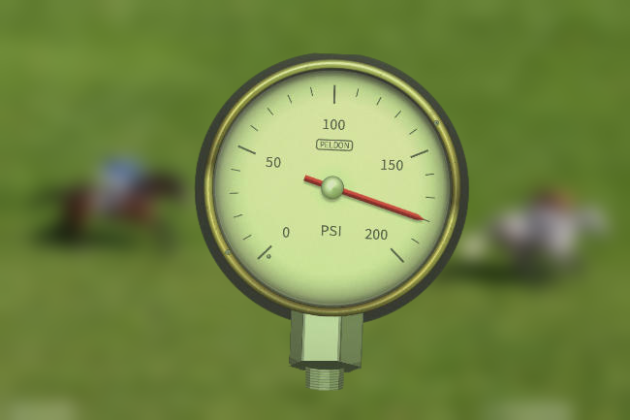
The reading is 180
